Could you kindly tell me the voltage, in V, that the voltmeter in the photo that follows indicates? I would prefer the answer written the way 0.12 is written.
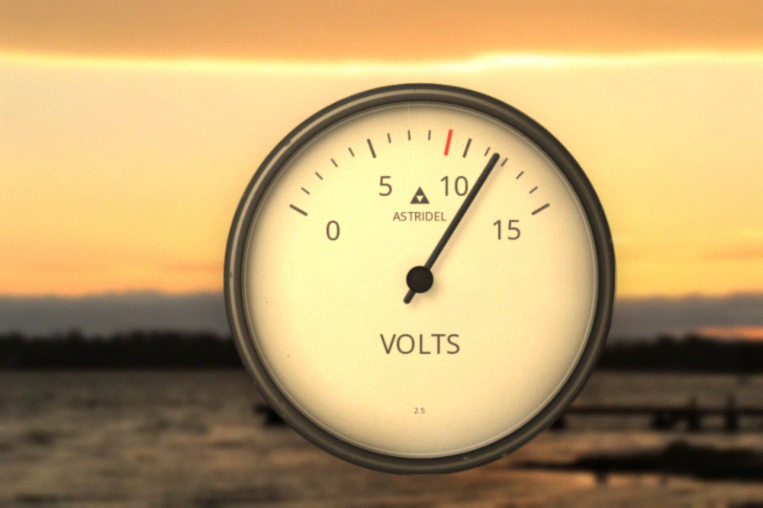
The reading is 11.5
